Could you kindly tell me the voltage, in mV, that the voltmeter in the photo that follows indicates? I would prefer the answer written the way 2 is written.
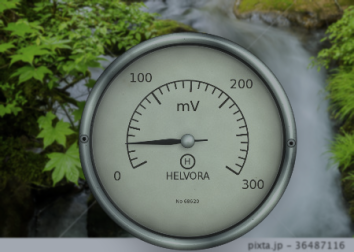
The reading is 30
